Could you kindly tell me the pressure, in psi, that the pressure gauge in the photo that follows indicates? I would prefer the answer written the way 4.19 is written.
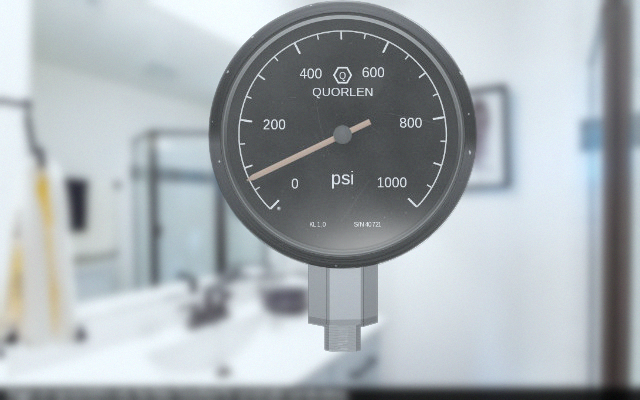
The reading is 75
